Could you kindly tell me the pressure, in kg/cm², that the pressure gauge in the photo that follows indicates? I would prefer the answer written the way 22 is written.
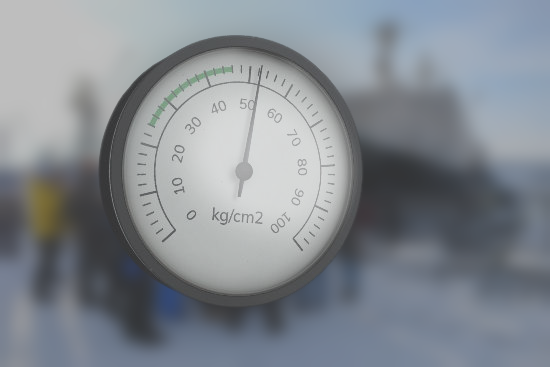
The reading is 52
